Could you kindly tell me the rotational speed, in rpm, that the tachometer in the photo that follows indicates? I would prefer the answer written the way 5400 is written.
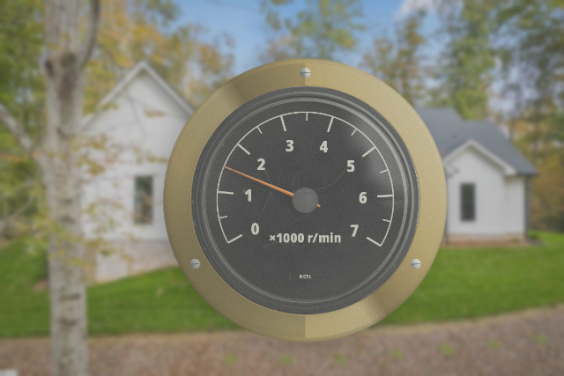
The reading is 1500
